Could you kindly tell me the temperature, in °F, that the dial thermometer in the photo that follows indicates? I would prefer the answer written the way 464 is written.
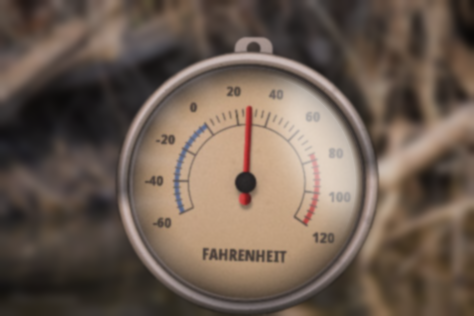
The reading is 28
